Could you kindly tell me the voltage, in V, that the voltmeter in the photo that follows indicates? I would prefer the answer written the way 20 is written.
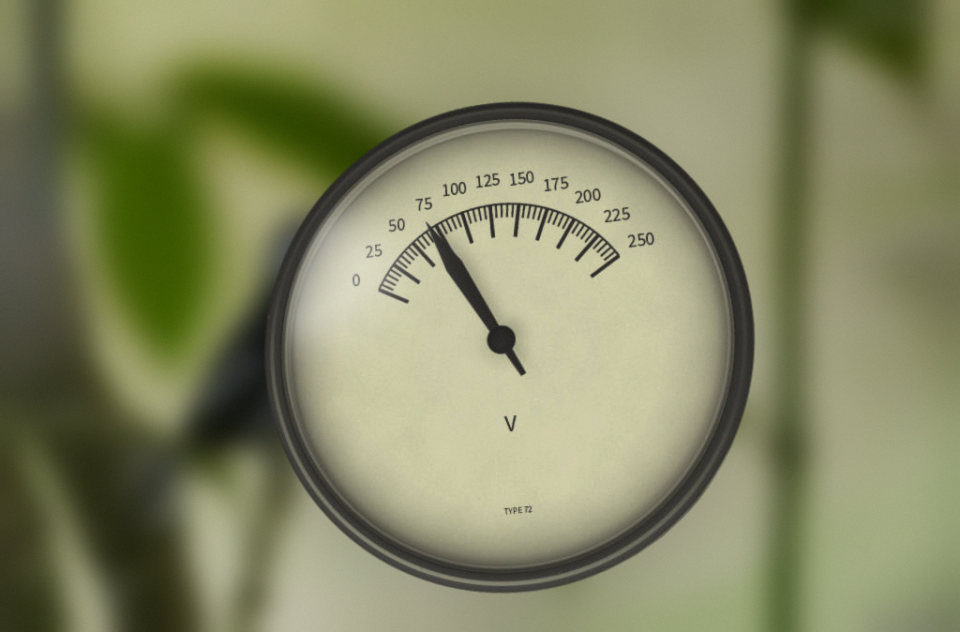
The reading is 70
